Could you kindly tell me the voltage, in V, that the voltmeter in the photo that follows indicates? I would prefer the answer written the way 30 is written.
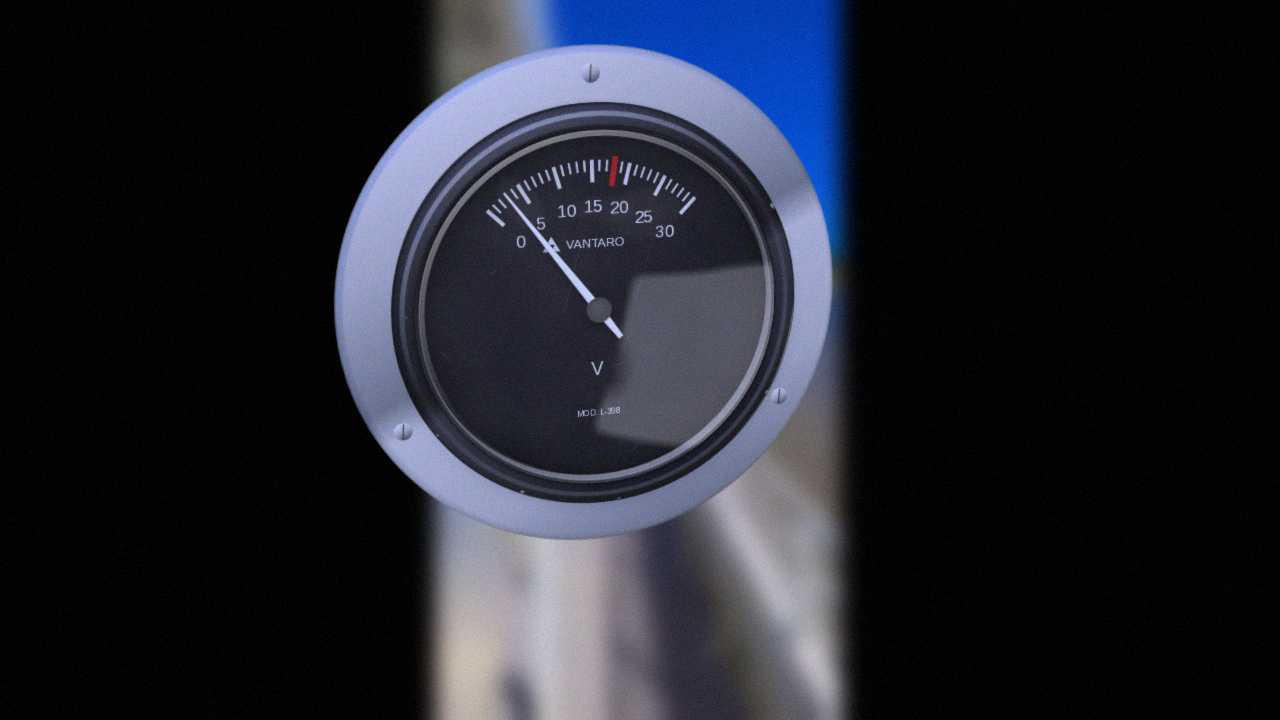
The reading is 3
